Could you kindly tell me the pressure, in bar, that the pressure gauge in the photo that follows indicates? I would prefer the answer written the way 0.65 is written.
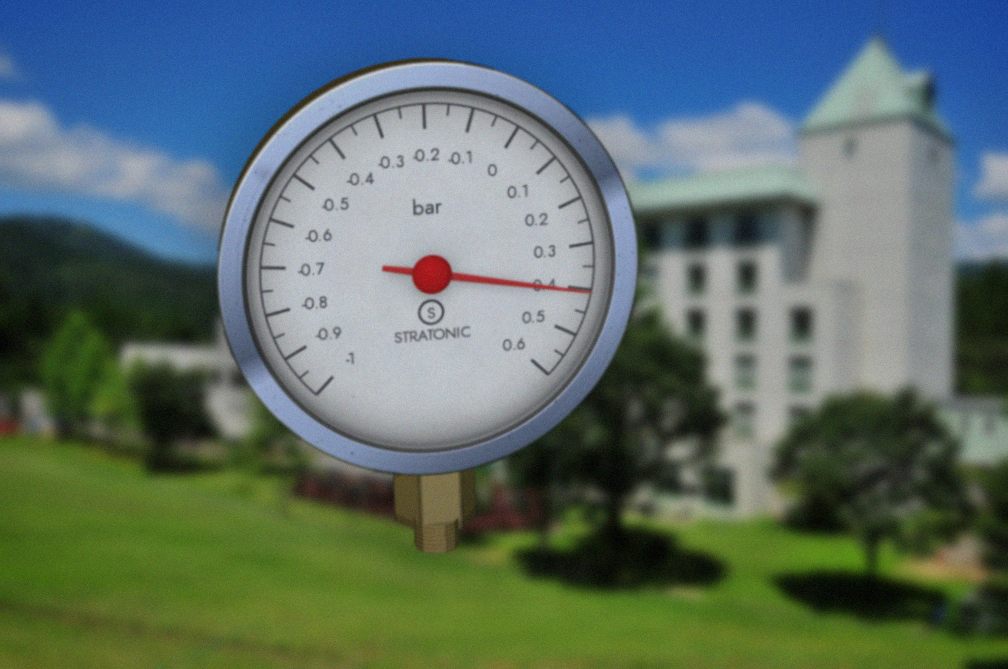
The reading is 0.4
